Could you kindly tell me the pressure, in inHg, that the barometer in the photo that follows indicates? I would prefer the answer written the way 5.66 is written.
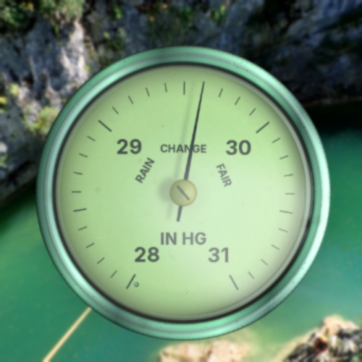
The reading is 29.6
